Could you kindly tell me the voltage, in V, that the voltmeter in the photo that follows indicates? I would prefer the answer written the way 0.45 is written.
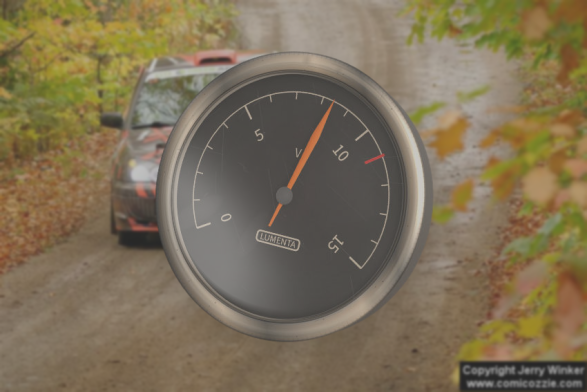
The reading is 8.5
